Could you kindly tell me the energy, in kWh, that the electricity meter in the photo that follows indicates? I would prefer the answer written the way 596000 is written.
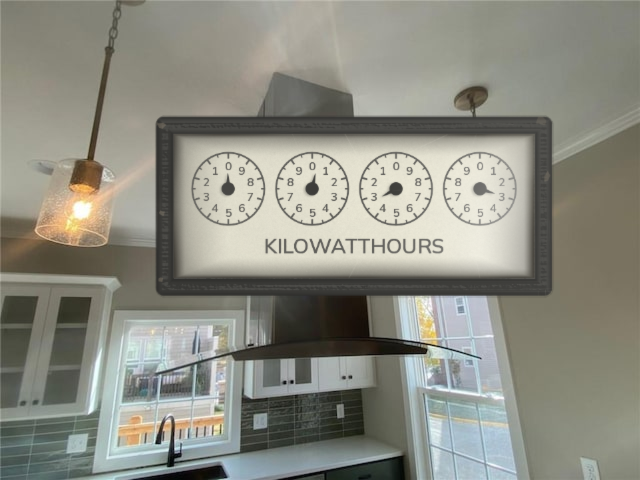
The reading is 33
